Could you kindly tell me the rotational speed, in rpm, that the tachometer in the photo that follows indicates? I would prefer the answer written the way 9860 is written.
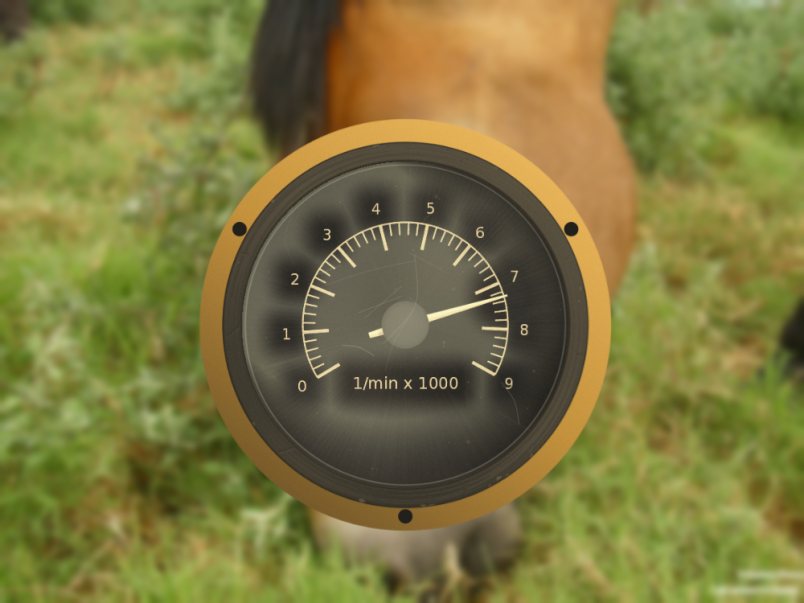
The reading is 7300
